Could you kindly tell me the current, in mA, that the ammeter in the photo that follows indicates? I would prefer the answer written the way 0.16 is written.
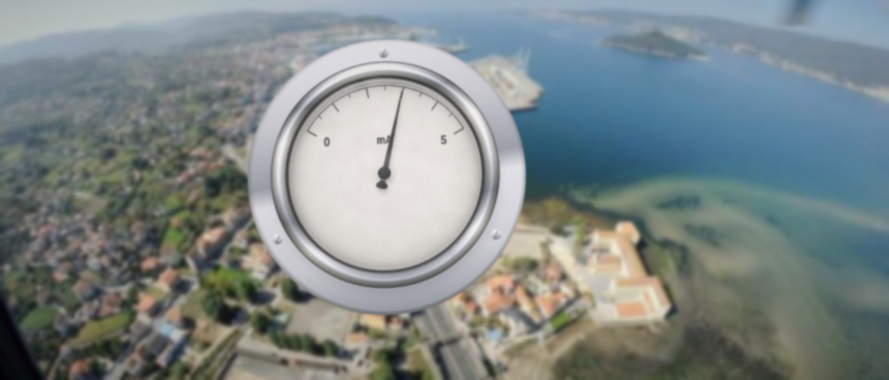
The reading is 3
